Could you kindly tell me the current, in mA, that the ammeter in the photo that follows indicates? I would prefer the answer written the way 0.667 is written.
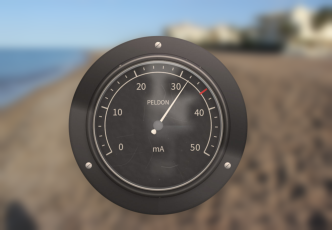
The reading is 32
